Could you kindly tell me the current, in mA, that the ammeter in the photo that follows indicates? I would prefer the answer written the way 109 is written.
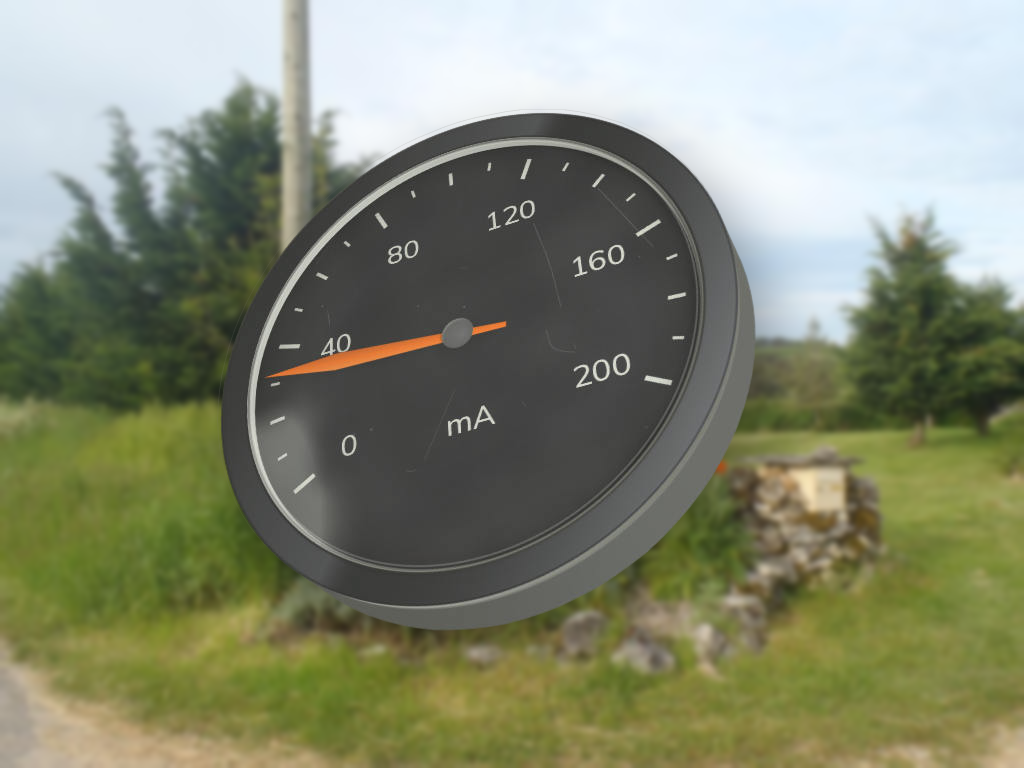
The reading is 30
